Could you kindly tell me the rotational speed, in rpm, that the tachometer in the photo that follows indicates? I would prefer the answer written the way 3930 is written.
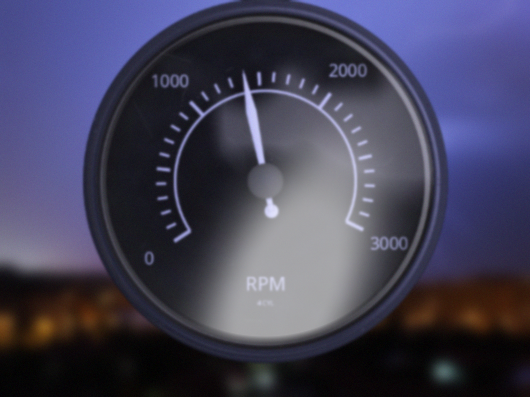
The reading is 1400
